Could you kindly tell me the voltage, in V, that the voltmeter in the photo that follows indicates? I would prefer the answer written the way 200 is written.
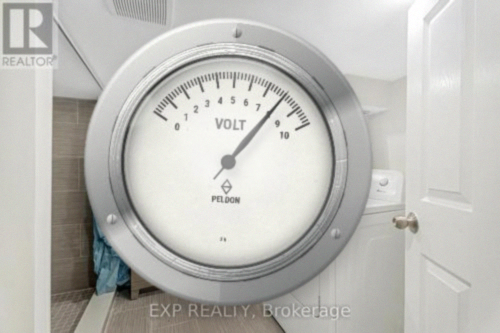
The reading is 8
